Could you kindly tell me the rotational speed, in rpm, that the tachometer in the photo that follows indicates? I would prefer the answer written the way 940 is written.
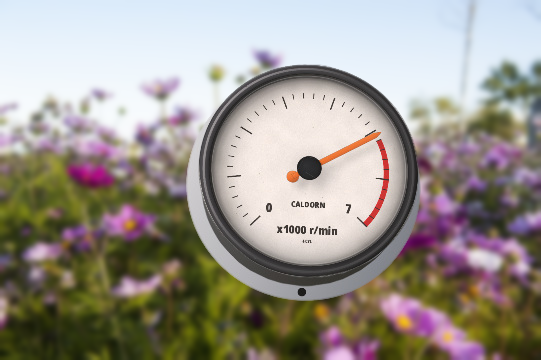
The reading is 5100
